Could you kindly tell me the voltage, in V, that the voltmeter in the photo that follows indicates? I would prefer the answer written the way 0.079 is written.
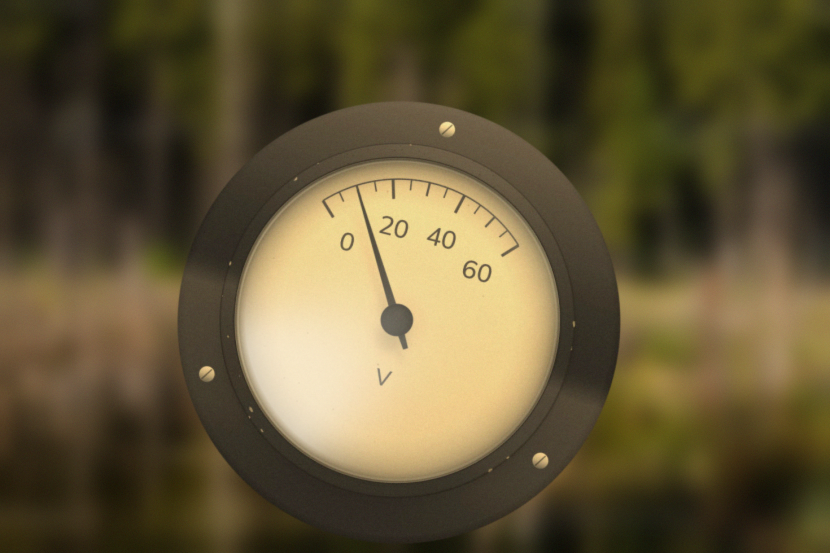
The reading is 10
